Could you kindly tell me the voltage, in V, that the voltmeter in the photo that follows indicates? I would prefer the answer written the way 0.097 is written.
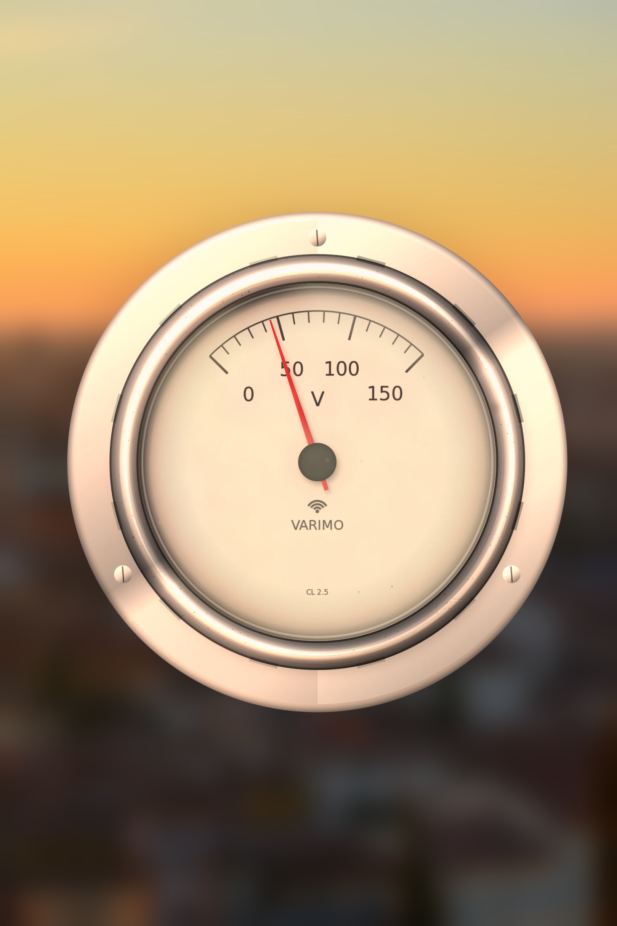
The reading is 45
